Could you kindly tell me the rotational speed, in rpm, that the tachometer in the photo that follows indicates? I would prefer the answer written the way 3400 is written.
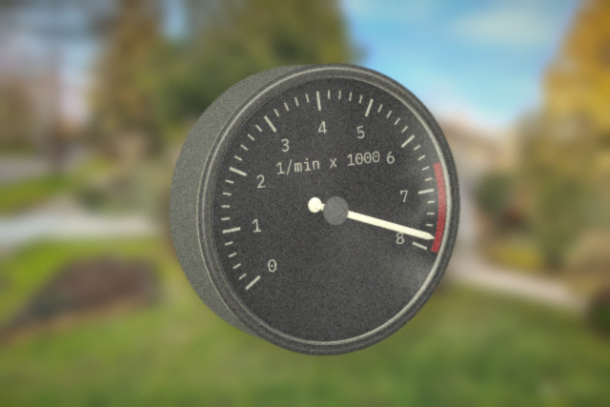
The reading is 7800
